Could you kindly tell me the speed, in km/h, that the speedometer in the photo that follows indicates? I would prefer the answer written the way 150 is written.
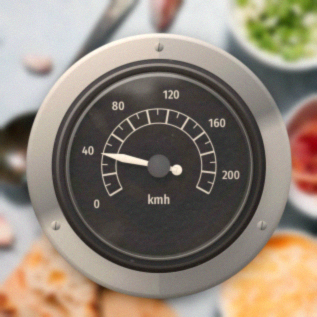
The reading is 40
